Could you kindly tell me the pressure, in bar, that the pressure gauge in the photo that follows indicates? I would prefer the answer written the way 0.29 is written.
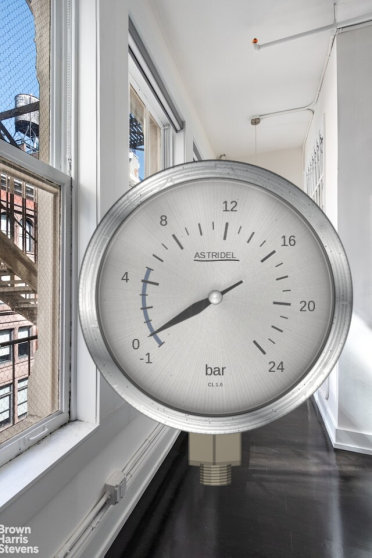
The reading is 0
